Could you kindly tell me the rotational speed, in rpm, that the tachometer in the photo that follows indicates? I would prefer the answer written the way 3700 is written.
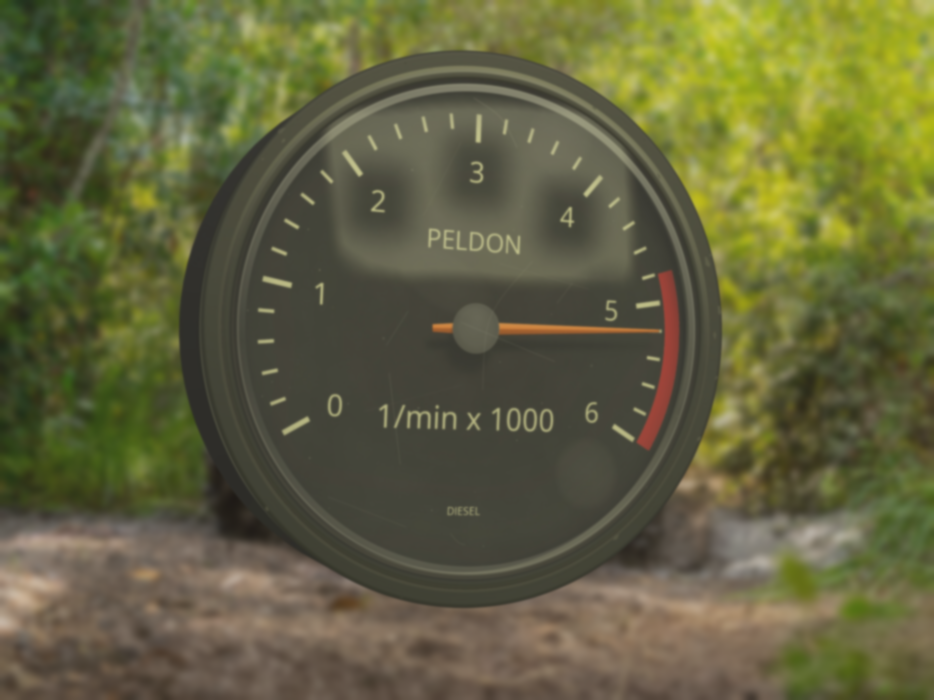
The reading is 5200
